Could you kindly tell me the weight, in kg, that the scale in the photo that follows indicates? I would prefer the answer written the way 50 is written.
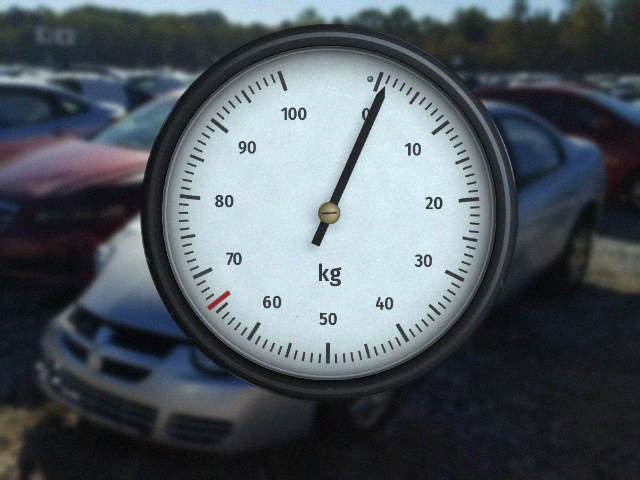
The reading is 1
